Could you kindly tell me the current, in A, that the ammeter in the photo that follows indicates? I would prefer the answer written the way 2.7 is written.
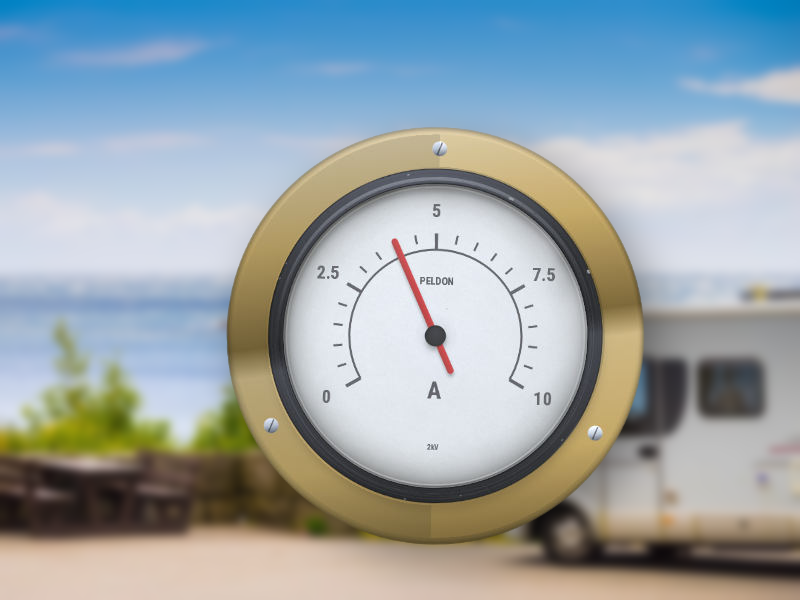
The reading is 4
